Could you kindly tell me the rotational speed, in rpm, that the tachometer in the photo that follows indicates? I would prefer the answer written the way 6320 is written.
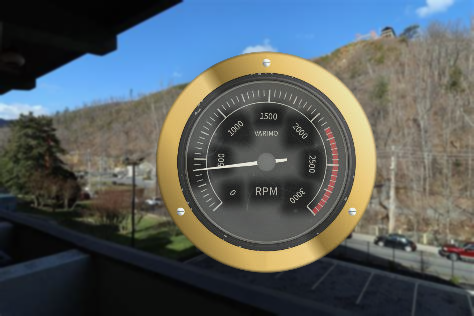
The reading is 400
